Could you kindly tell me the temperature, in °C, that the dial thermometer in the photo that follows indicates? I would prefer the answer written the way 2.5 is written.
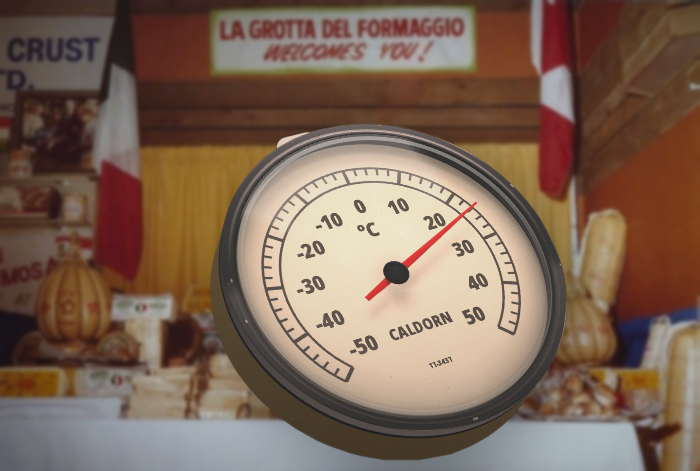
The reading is 24
